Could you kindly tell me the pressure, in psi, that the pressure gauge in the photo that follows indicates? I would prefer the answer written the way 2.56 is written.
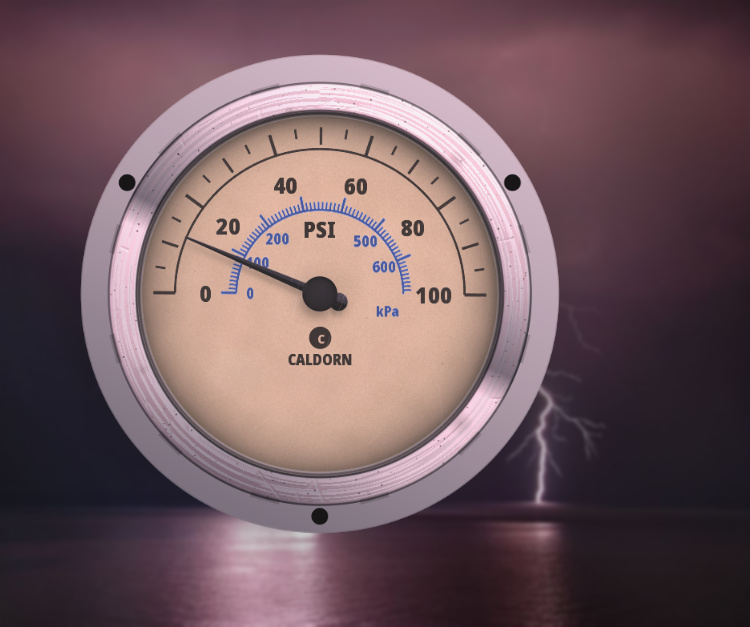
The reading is 12.5
